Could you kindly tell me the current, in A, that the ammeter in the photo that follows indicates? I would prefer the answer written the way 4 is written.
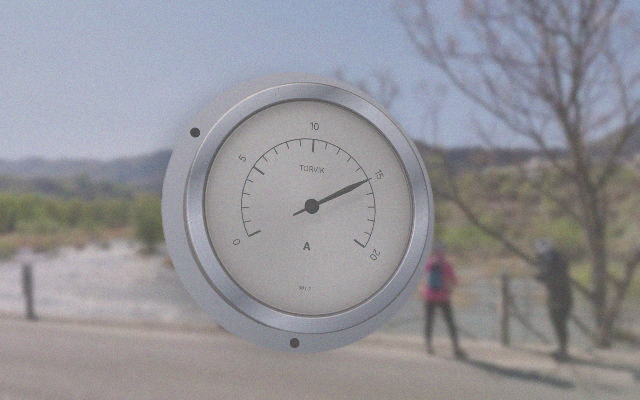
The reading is 15
